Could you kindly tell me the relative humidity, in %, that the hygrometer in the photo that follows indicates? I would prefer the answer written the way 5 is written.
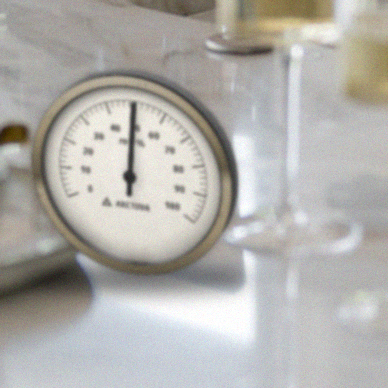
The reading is 50
